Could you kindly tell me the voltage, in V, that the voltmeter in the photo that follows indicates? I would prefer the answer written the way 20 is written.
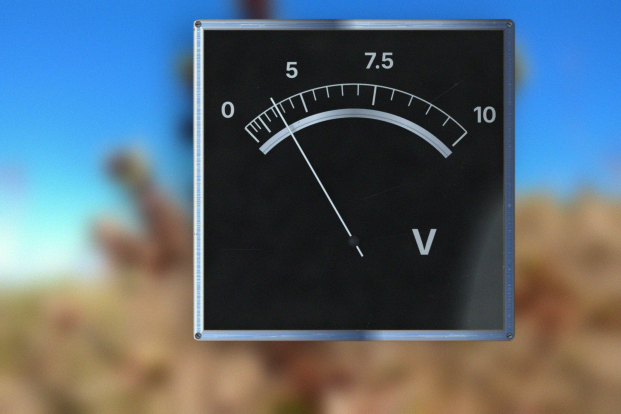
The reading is 3.75
